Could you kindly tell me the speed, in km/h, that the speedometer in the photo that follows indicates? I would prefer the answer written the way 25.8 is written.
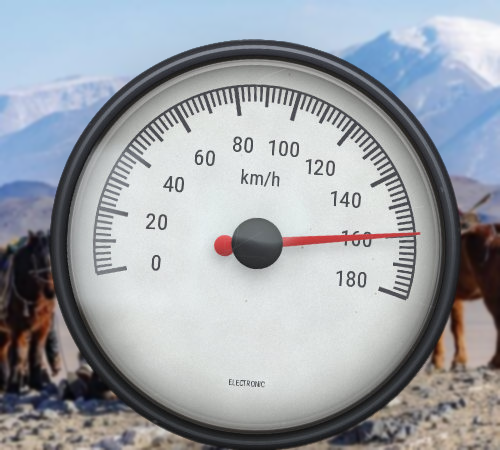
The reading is 160
